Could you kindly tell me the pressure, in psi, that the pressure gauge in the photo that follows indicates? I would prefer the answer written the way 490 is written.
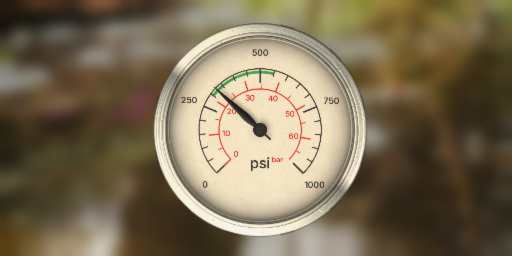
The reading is 325
